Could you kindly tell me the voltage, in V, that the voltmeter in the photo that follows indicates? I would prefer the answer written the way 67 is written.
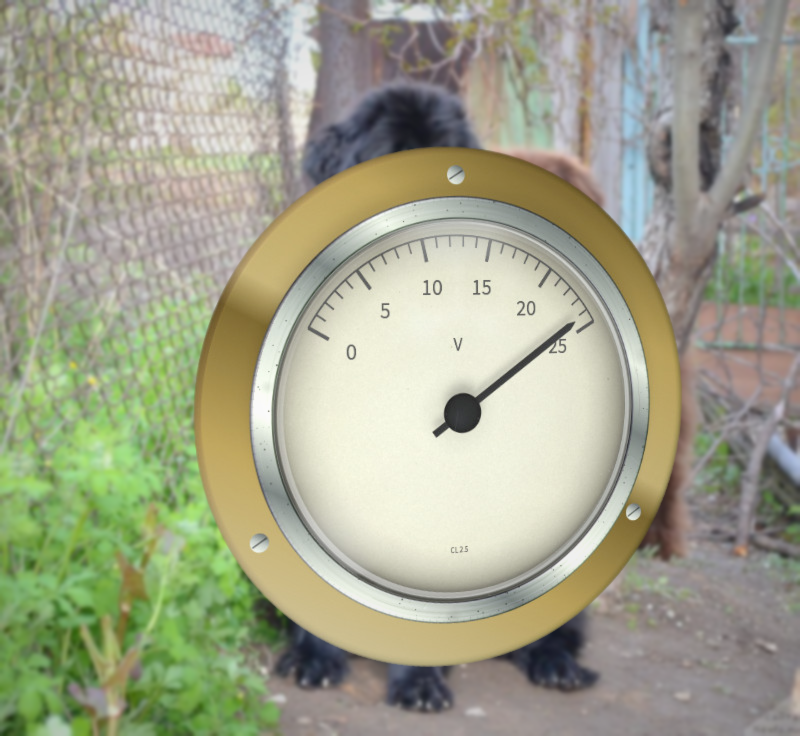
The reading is 24
